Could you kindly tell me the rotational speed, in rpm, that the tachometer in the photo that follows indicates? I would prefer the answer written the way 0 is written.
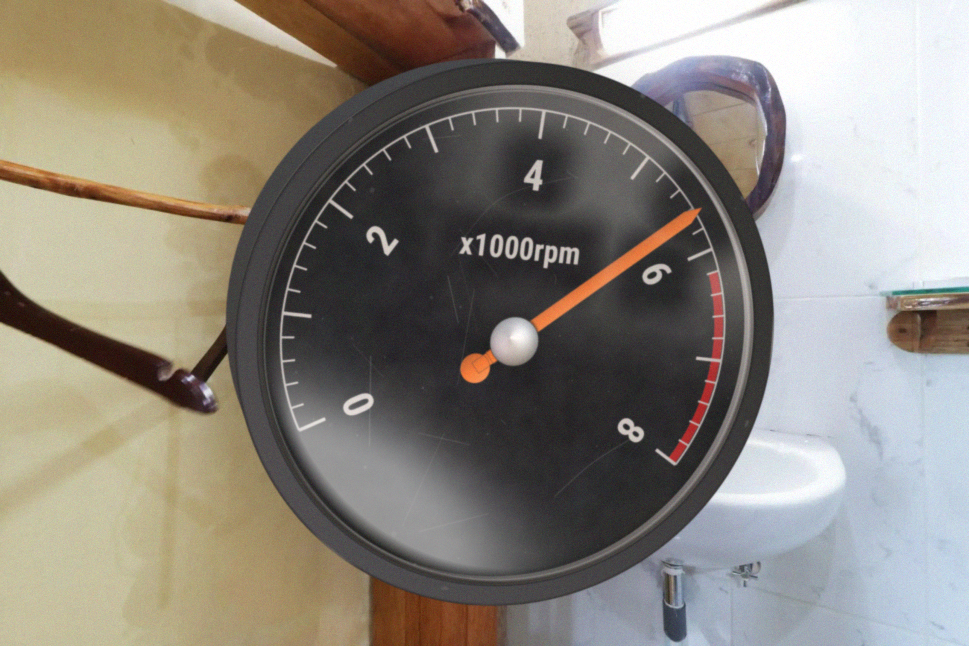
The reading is 5600
